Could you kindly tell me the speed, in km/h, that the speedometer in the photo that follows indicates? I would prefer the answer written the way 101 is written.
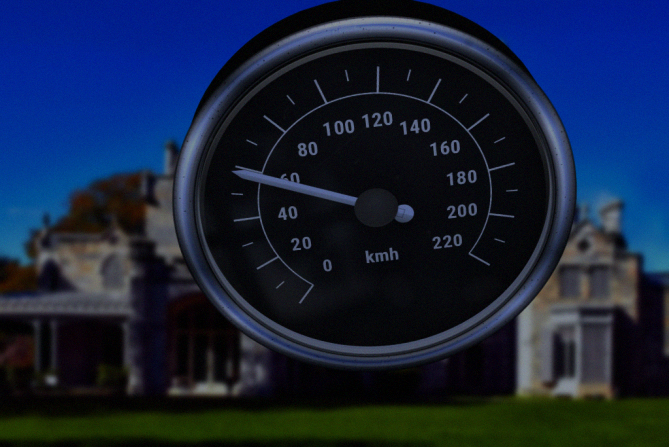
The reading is 60
